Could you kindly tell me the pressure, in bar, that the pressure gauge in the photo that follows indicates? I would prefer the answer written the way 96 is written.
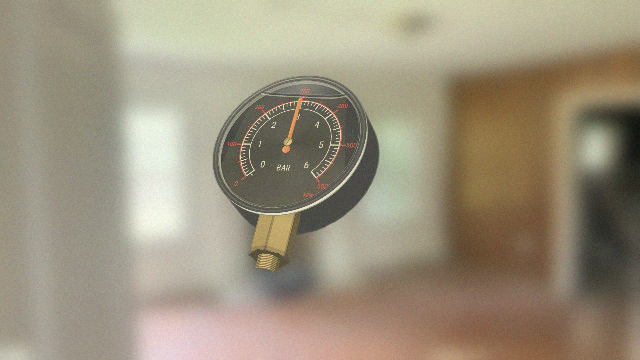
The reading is 3
